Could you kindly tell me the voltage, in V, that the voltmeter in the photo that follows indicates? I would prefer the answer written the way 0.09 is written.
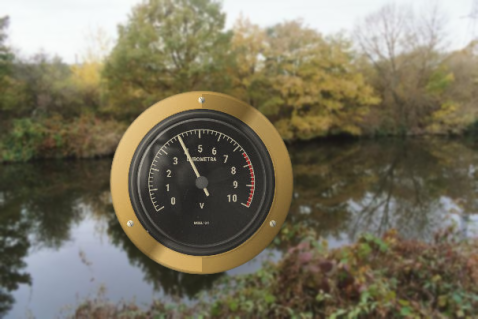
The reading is 4
